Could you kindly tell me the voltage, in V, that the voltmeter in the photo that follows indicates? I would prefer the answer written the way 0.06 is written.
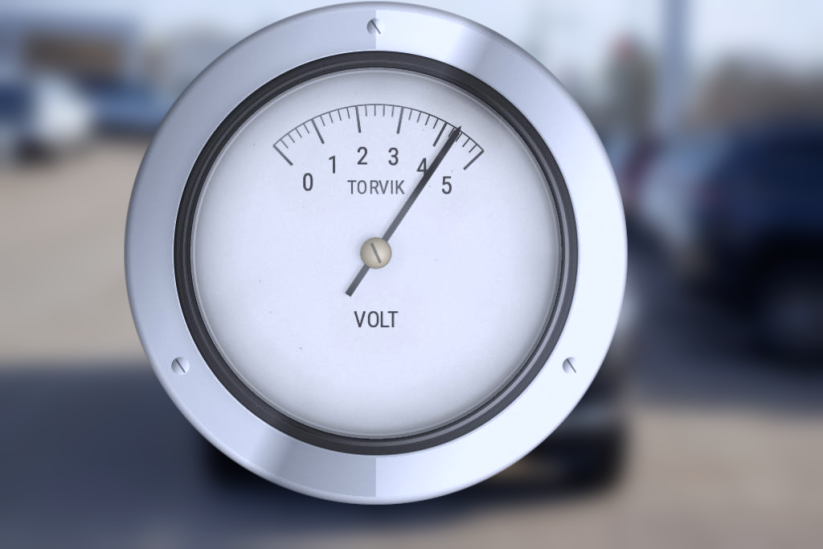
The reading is 4.3
